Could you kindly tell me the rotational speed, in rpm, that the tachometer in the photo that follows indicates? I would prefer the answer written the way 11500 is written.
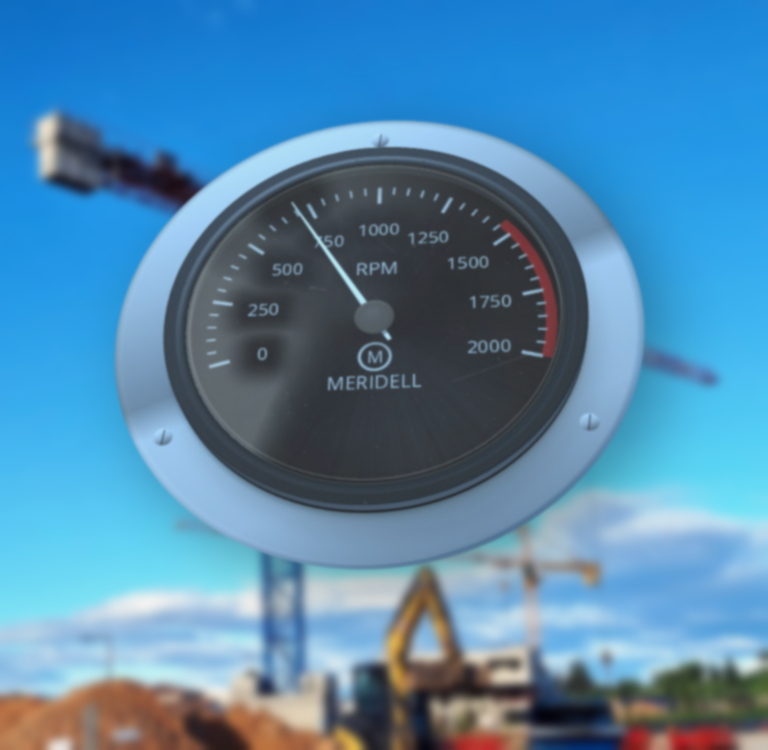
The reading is 700
